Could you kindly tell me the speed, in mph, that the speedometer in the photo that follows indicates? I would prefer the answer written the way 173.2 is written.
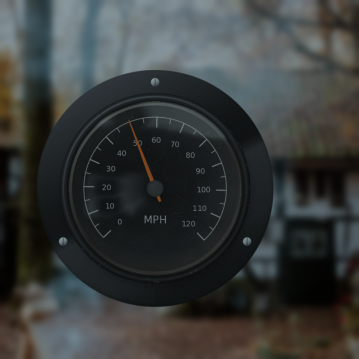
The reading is 50
